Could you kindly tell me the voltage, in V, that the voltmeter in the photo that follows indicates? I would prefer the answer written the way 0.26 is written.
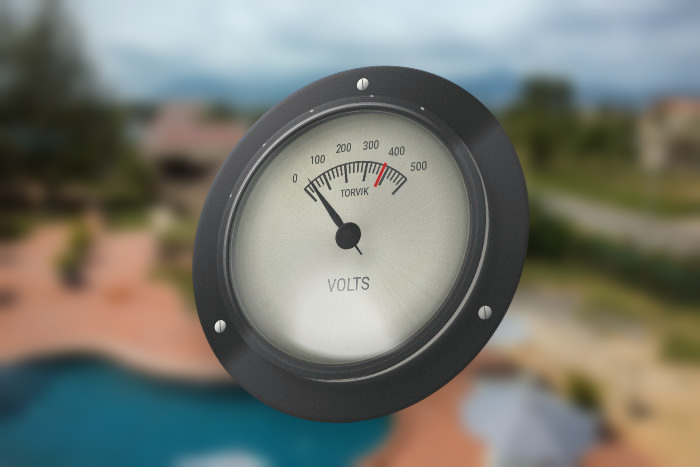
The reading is 40
